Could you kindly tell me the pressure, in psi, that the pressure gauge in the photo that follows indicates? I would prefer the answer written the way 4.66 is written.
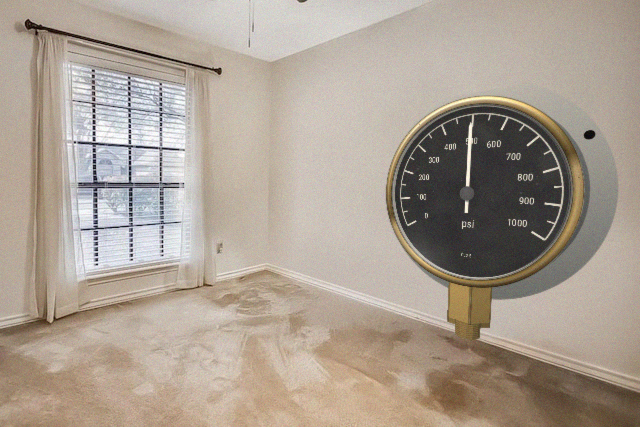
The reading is 500
